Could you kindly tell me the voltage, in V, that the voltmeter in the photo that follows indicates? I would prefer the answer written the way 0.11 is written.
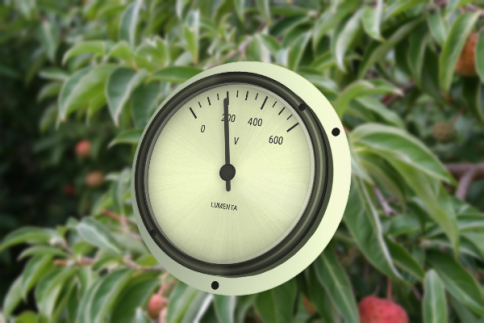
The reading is 200
